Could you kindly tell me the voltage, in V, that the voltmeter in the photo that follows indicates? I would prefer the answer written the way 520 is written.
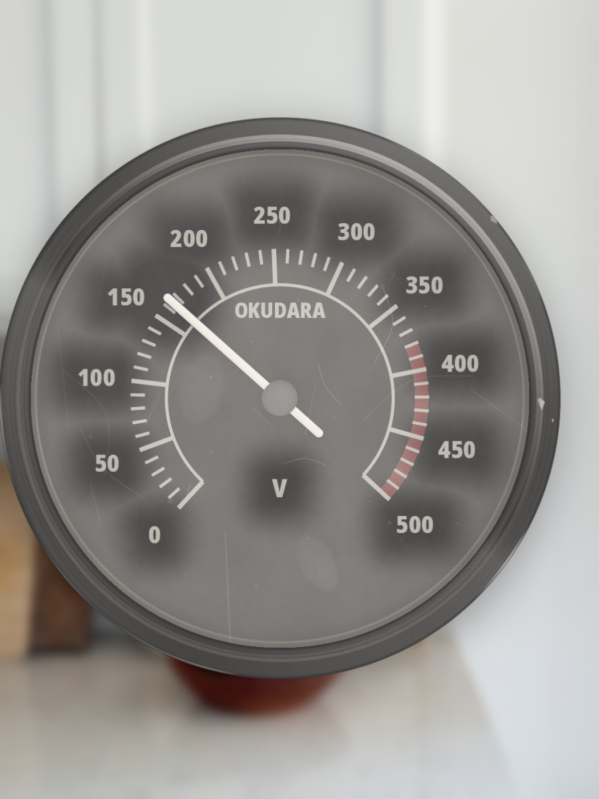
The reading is 165
